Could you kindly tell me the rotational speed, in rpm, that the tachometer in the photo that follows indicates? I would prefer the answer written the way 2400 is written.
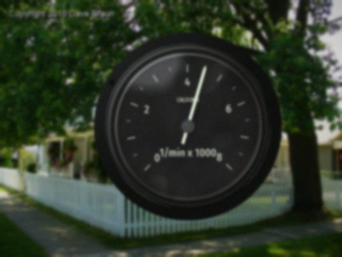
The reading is 4500
